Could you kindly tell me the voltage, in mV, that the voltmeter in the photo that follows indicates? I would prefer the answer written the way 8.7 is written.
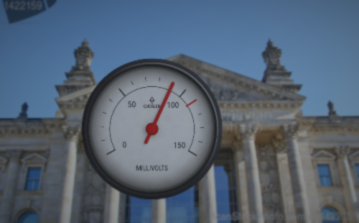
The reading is 90
